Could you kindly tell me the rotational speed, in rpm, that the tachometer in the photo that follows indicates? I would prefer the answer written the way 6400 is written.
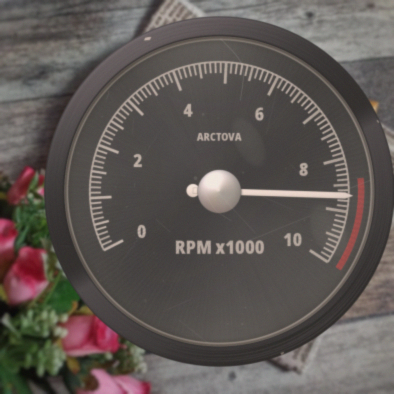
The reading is 8700
